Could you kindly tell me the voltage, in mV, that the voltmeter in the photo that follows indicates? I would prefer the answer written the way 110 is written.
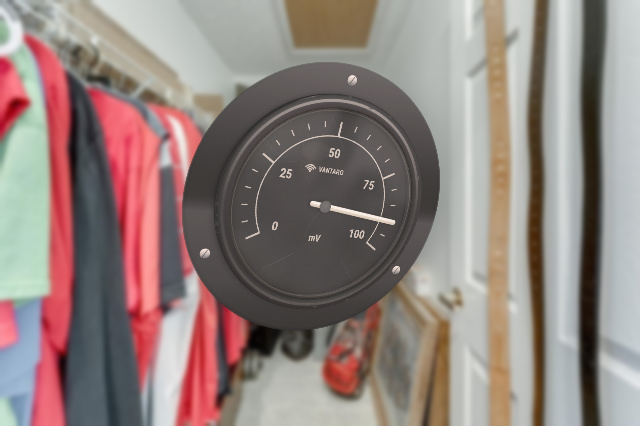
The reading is 90
